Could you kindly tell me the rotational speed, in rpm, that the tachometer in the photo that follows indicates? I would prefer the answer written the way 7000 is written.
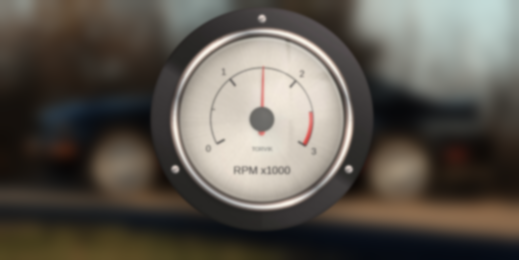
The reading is 1500
